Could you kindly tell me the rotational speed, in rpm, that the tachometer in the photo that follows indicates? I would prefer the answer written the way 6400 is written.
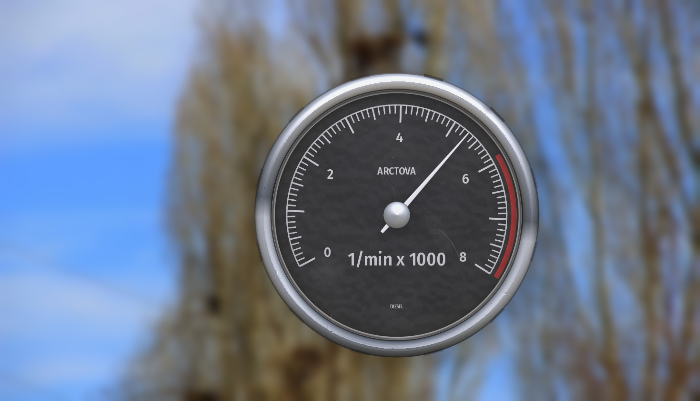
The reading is 5300
